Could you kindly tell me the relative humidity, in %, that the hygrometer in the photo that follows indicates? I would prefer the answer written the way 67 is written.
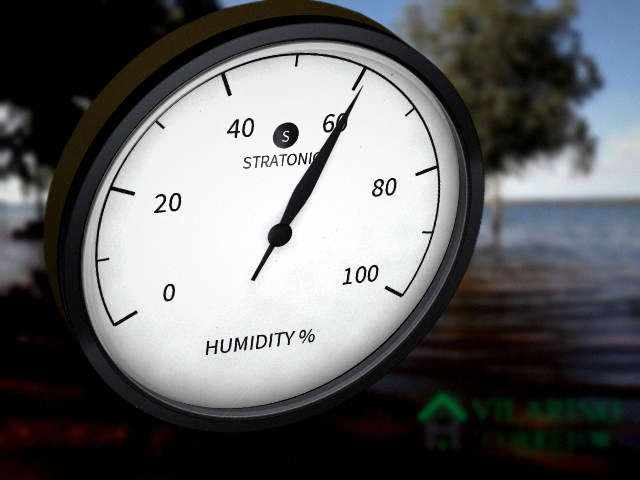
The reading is 60
